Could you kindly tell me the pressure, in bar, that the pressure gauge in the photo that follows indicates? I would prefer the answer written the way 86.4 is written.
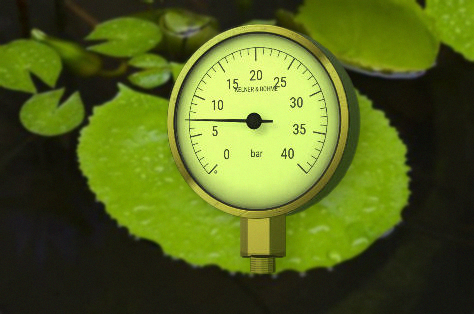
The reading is 7
